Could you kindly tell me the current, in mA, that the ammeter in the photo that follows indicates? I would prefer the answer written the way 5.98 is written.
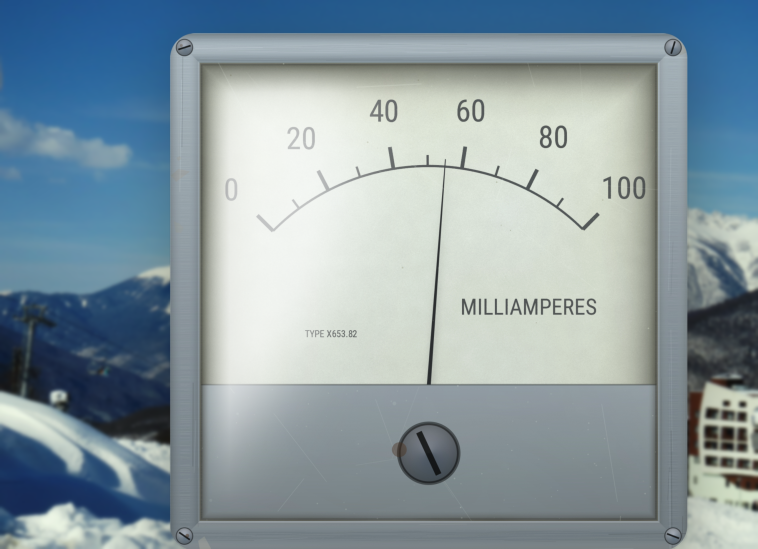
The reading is 55
